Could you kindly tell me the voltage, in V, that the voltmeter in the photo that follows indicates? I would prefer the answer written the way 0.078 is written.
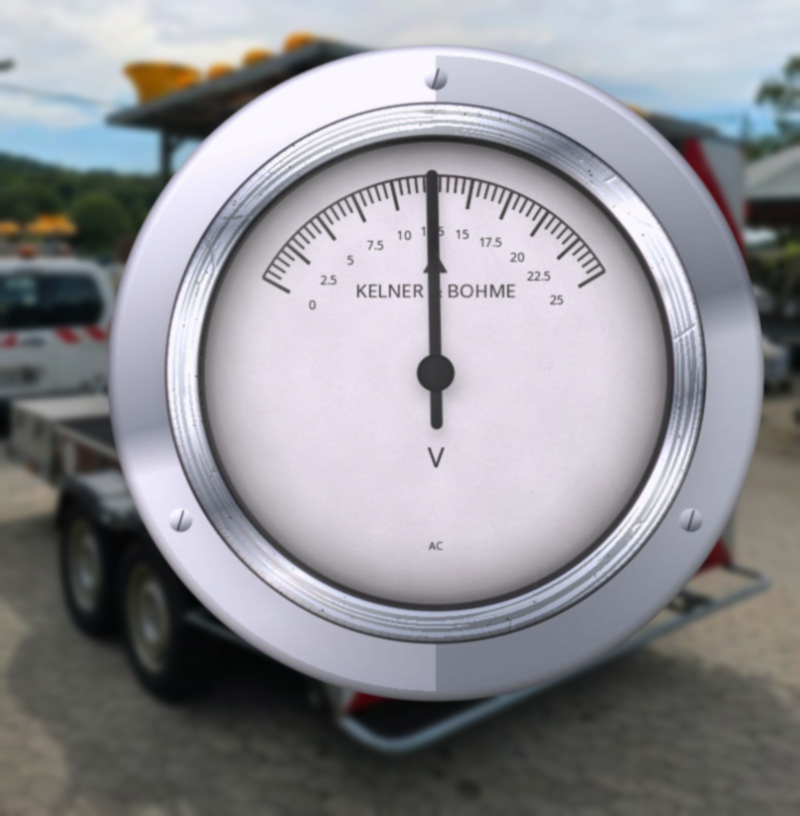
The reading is 12.5
